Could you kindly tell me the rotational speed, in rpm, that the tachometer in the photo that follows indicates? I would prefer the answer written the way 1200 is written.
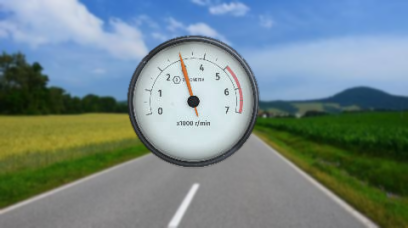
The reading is 3000
